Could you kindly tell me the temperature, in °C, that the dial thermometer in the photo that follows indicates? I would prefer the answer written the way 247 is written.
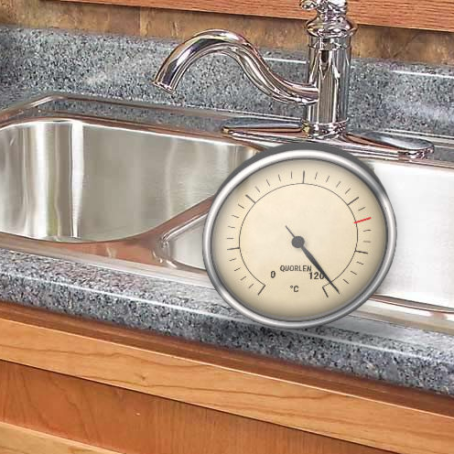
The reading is 116
